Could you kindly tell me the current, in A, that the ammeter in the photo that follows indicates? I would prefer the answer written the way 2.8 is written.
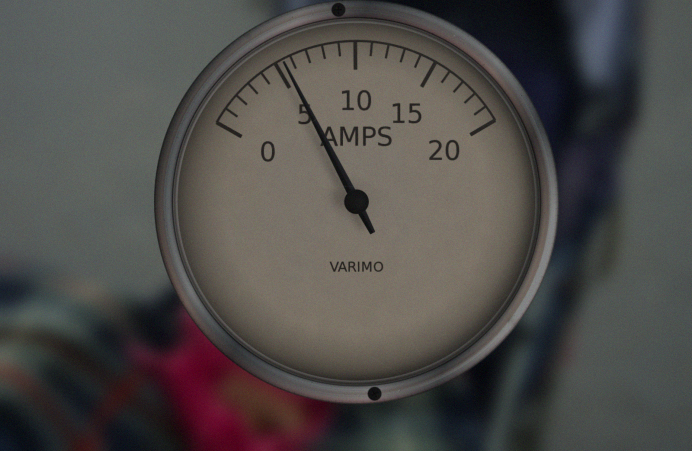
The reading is 5.5
